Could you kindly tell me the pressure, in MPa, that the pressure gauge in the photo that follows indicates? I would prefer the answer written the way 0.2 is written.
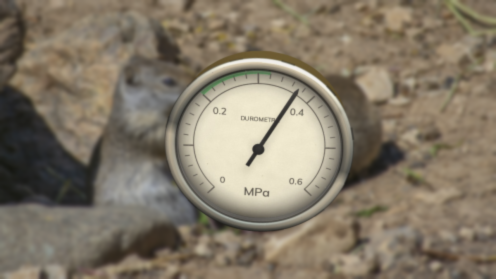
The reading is 0.37
